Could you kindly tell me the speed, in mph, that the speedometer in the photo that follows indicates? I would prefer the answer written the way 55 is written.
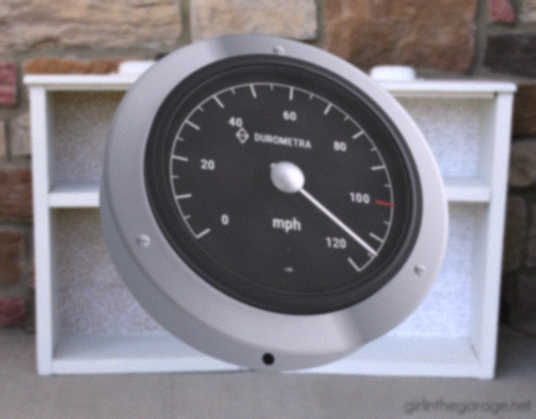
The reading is 115
